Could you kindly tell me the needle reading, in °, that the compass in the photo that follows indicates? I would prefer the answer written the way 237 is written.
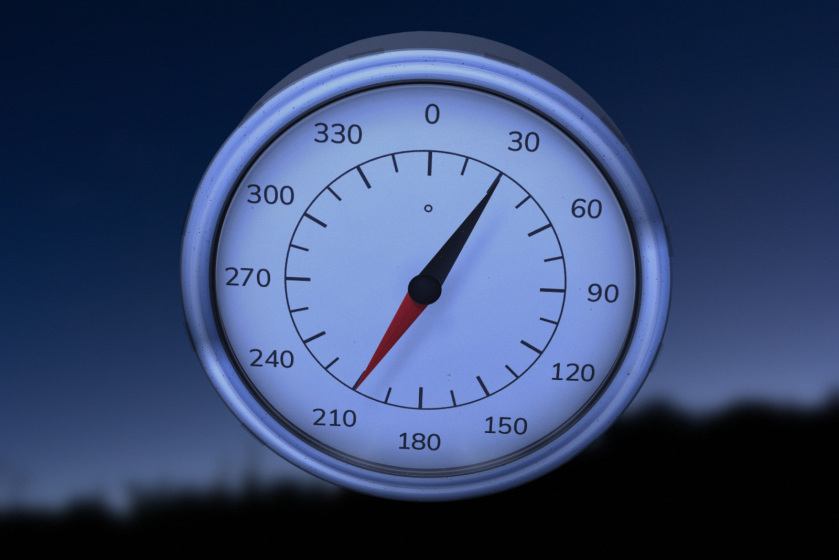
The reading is 210
